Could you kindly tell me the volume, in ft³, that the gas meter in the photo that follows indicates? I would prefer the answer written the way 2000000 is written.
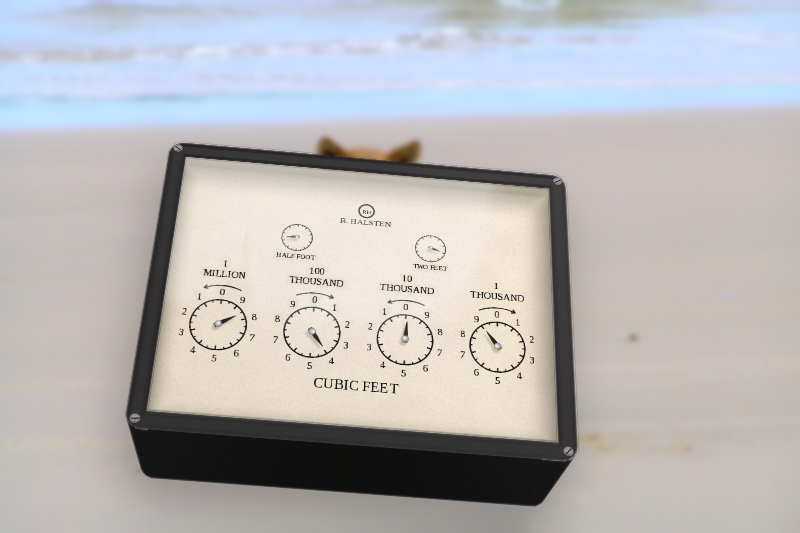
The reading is 839900
